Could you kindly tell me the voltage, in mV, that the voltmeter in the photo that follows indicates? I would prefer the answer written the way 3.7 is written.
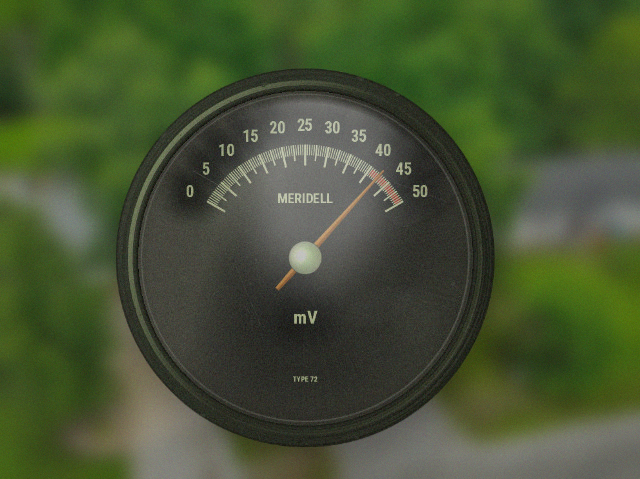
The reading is 42.5
